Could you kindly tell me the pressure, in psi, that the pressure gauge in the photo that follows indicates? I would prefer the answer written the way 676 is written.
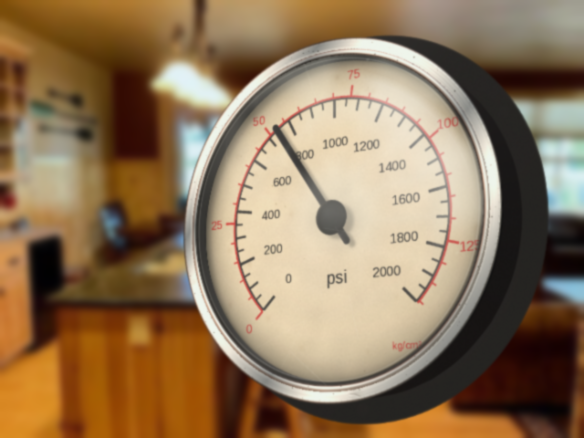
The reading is 750
